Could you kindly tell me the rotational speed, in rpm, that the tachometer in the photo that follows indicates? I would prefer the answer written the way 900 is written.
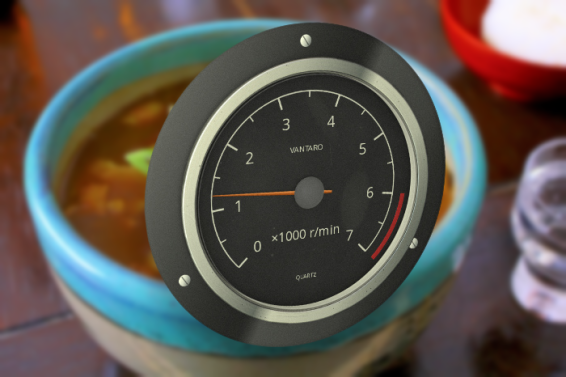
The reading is 1250
